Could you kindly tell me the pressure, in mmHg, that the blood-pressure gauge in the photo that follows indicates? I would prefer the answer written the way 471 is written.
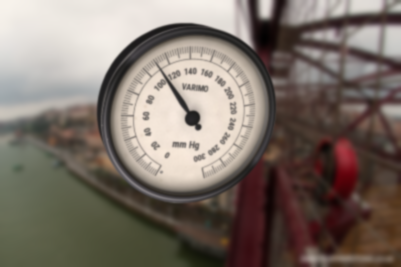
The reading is 110
